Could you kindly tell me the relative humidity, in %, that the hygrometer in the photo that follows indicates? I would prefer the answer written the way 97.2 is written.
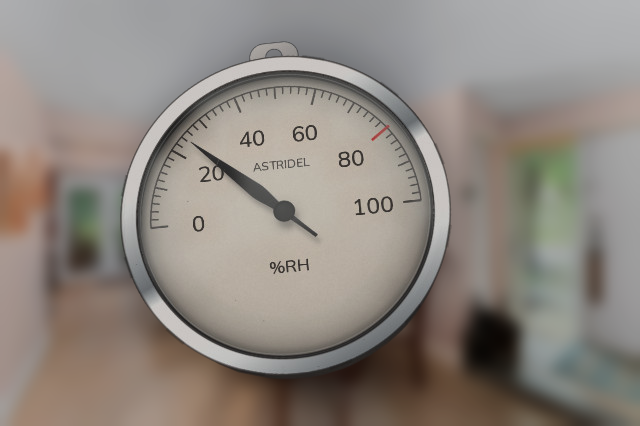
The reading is 24
